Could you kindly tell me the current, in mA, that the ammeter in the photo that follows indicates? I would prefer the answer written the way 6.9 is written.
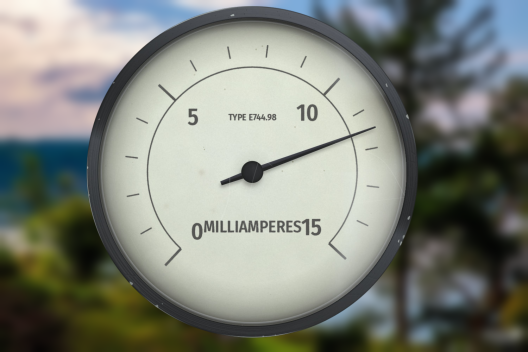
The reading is 11.5
